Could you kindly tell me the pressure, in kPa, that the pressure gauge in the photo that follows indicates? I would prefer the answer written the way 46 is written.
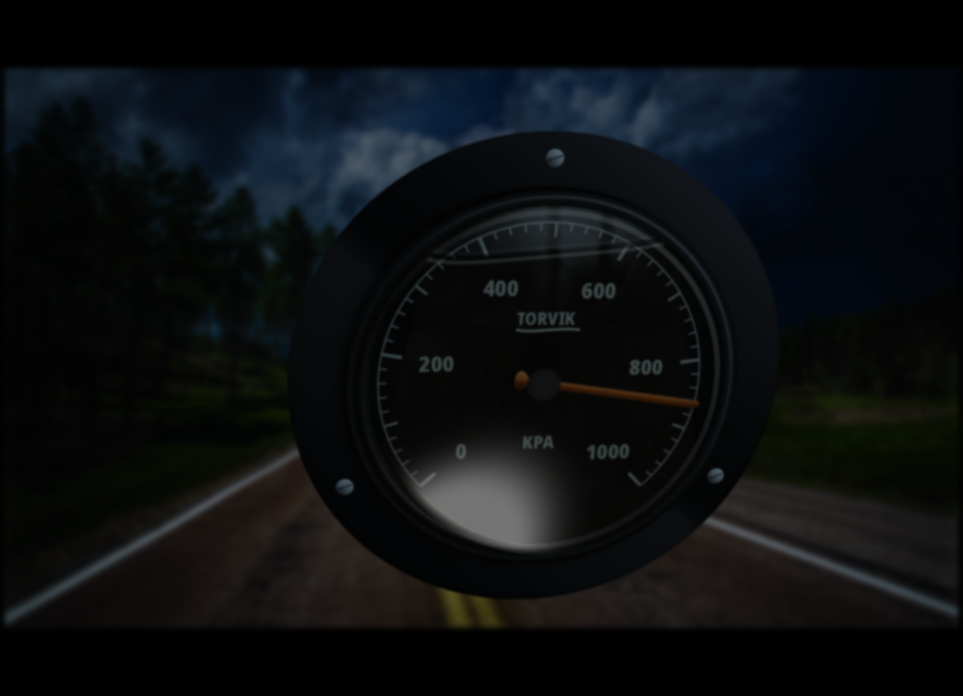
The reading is 860
